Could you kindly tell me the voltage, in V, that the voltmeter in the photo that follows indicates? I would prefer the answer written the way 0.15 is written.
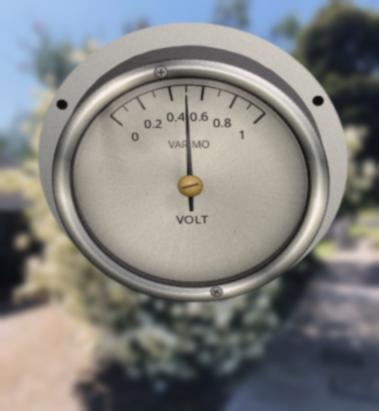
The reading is 0.5
